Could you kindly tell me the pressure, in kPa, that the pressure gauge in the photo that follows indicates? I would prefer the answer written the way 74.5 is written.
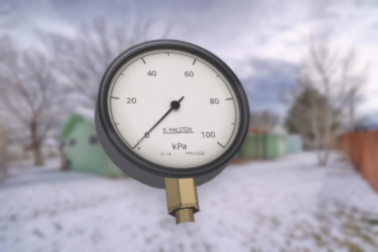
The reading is 0
